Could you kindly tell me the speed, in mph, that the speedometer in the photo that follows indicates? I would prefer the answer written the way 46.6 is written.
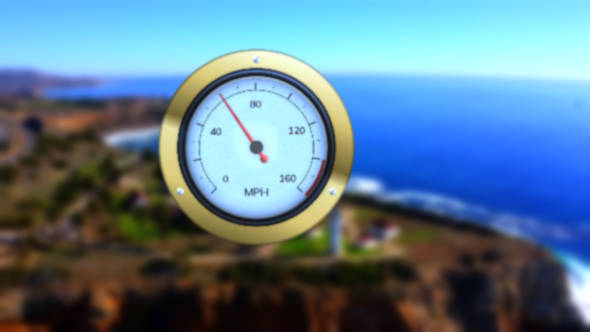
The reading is 60
